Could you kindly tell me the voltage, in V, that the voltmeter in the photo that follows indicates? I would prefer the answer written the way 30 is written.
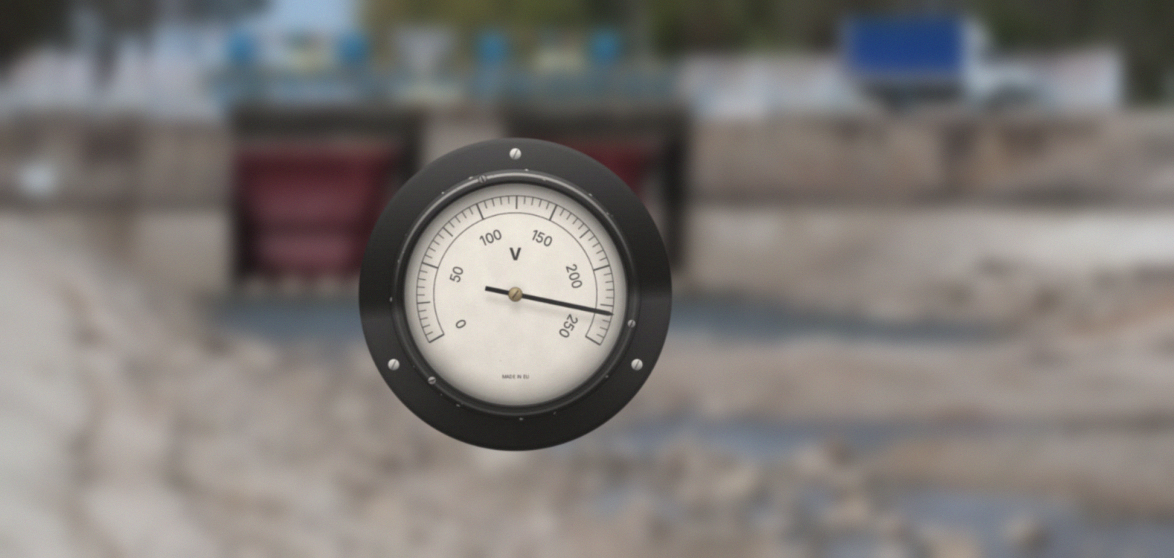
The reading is 230
